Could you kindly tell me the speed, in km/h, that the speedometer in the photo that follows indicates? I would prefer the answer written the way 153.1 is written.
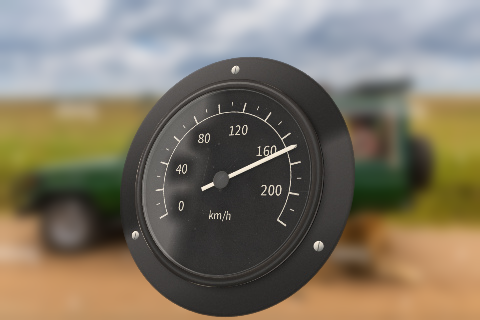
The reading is 170
